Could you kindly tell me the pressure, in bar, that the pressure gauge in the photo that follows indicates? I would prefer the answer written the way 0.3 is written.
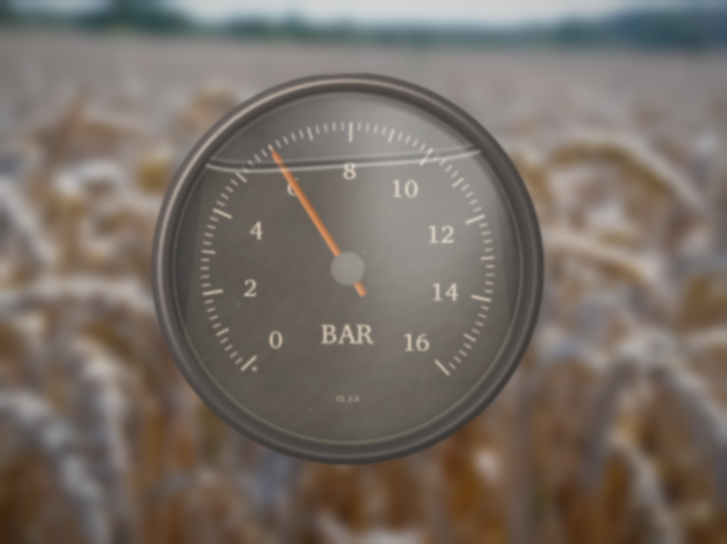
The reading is 6
